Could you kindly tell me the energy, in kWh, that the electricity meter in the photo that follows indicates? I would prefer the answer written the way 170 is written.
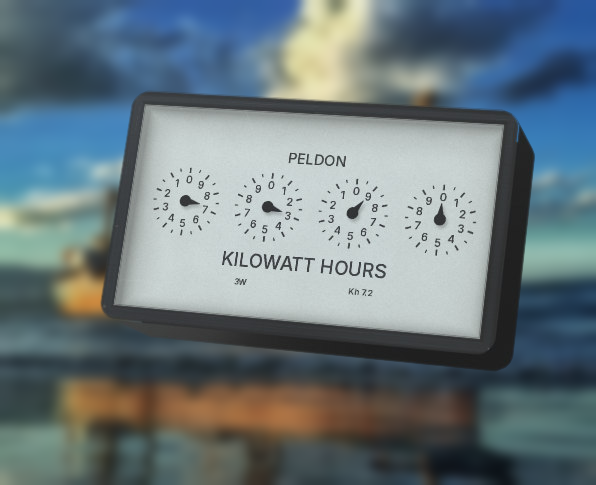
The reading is 7290
